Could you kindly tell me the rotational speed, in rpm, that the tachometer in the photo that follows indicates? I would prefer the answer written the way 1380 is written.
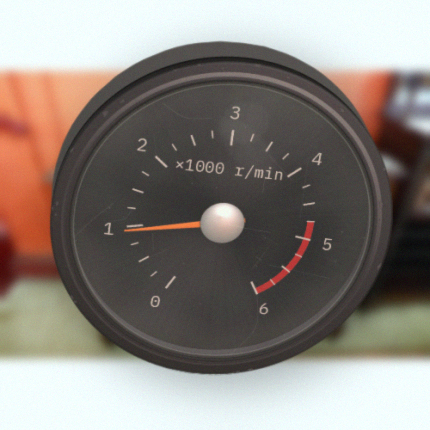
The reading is 1000
